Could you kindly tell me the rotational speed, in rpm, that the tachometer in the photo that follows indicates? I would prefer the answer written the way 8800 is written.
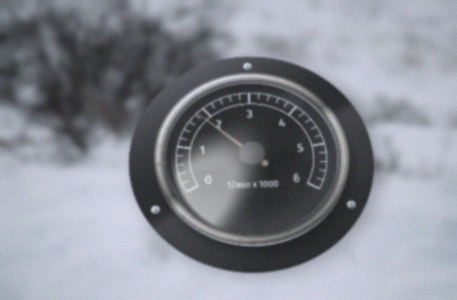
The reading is 1800
